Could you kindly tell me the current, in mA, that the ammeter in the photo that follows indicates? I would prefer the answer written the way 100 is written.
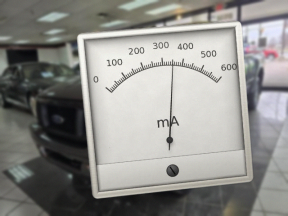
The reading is 350
